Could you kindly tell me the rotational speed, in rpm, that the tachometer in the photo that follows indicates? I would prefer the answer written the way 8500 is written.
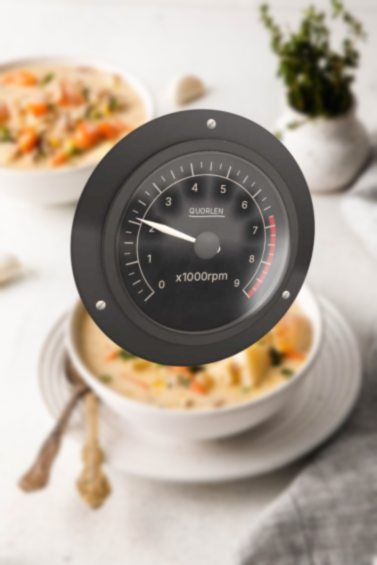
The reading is 2125
